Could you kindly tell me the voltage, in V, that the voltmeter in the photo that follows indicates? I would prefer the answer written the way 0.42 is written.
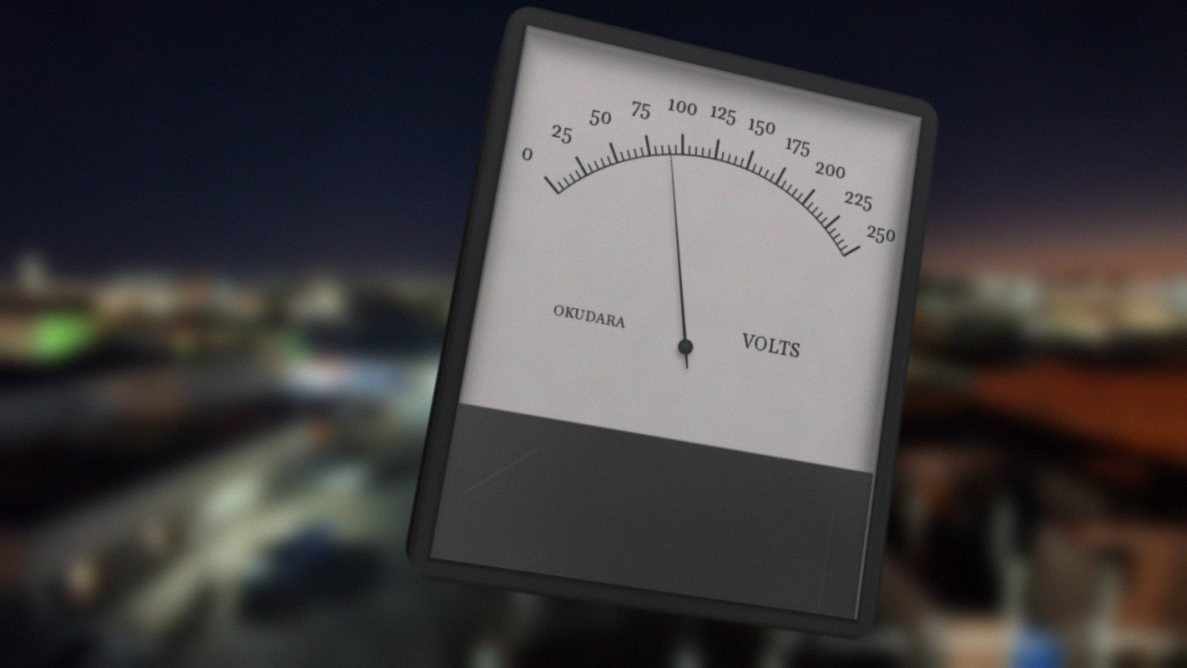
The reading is 90
